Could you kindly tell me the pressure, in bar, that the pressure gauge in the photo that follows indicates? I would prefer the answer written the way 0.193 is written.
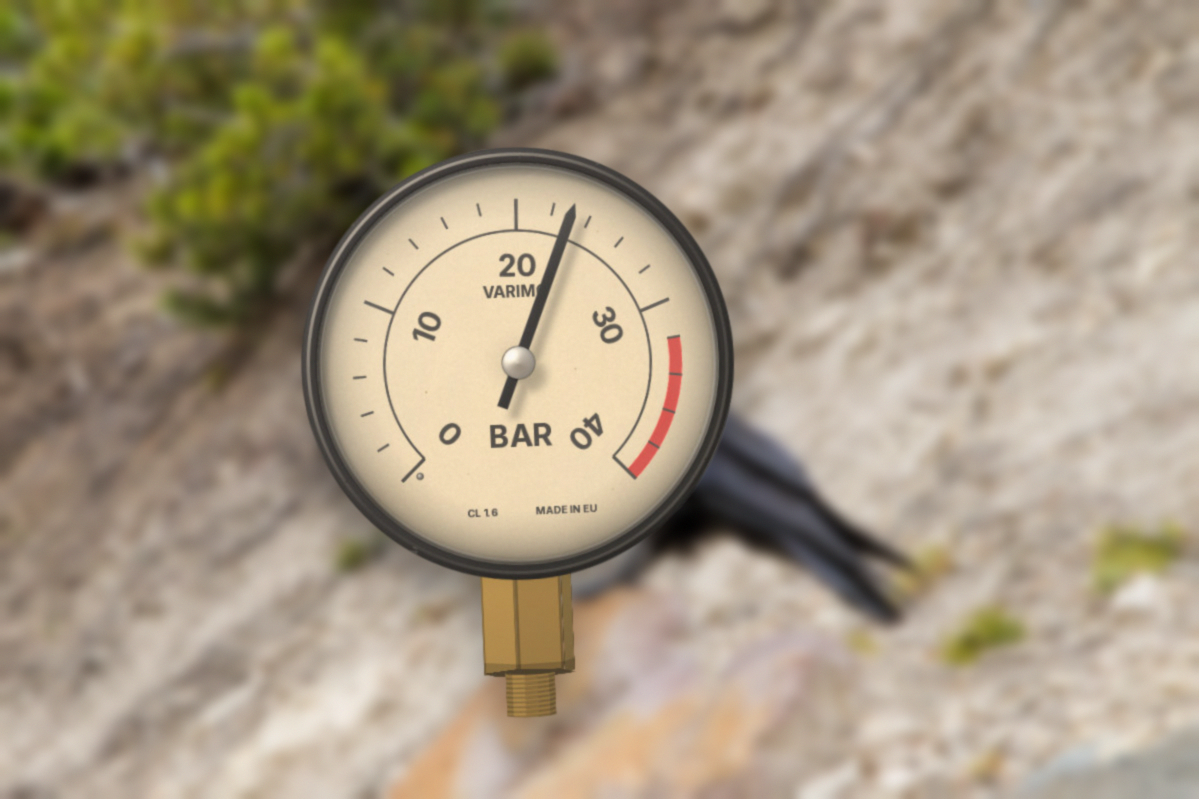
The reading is 23
